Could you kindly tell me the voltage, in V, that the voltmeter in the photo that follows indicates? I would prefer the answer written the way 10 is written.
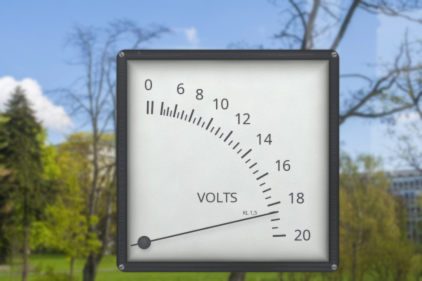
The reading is 18.5
